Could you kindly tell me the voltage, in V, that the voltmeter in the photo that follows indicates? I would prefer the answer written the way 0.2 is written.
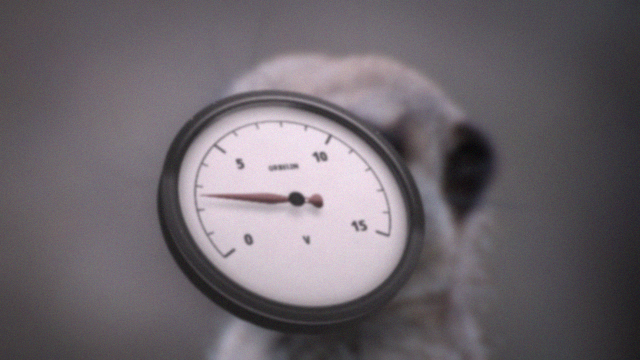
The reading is 2.5
